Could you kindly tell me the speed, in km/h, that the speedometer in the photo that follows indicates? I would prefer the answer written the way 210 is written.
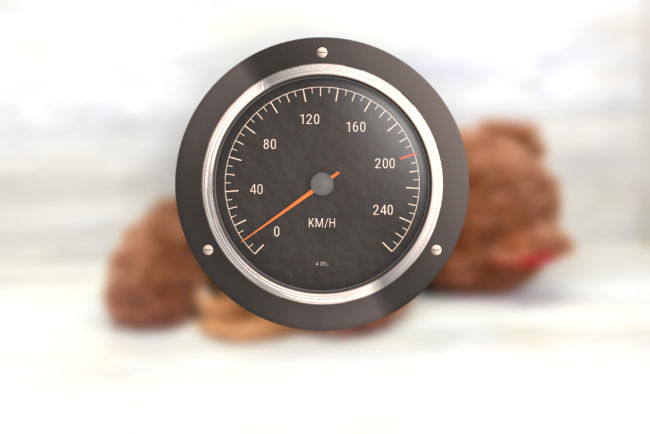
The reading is 10
